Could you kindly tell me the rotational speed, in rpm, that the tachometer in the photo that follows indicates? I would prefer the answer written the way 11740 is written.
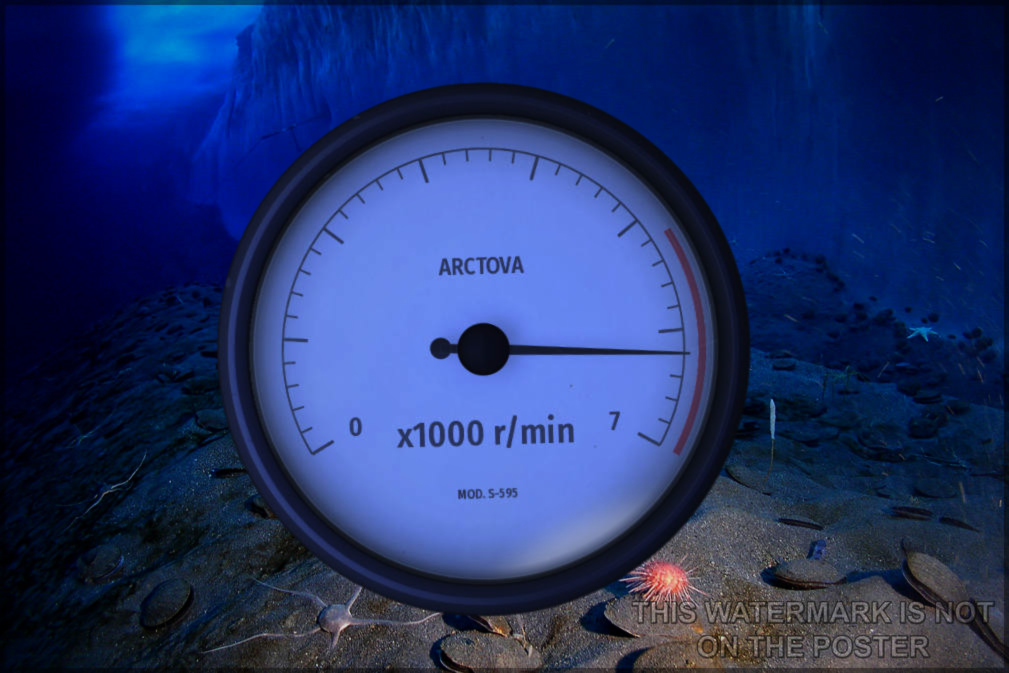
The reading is 6200
